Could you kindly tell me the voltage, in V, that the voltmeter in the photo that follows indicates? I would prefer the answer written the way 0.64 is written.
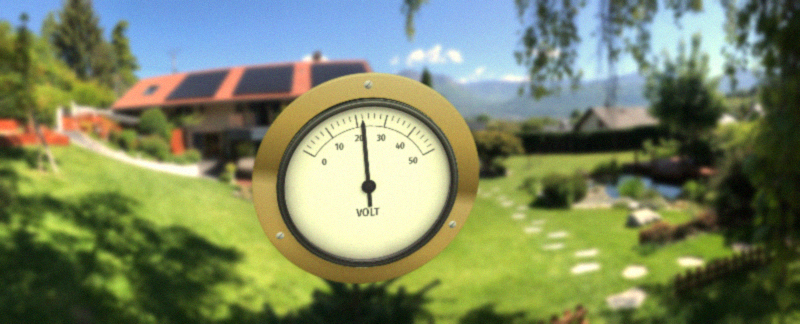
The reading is 22
